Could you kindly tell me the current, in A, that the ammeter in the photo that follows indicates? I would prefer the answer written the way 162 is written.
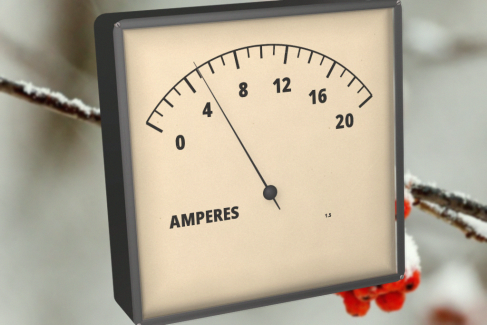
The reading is 5
